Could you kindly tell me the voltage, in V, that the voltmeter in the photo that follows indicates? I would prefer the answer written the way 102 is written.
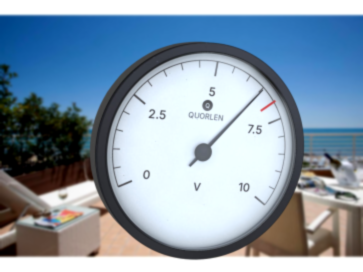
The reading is 6.5
